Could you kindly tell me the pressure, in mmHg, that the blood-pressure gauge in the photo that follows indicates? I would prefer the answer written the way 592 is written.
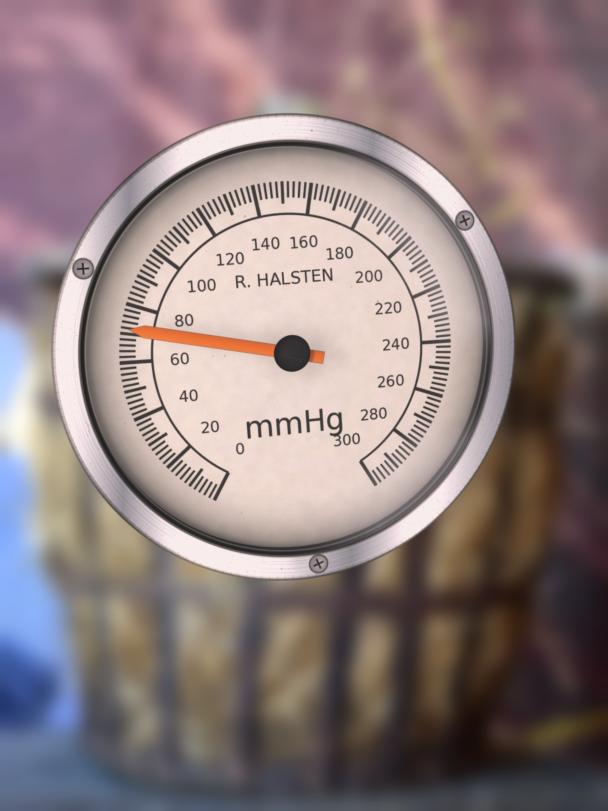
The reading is 72
